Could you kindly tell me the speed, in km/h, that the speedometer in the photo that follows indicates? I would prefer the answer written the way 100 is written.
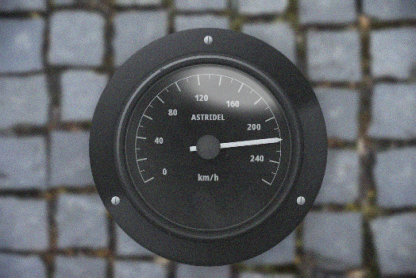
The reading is 220
